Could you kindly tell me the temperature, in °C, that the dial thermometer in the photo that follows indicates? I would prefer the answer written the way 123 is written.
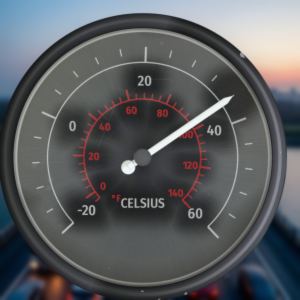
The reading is 36
